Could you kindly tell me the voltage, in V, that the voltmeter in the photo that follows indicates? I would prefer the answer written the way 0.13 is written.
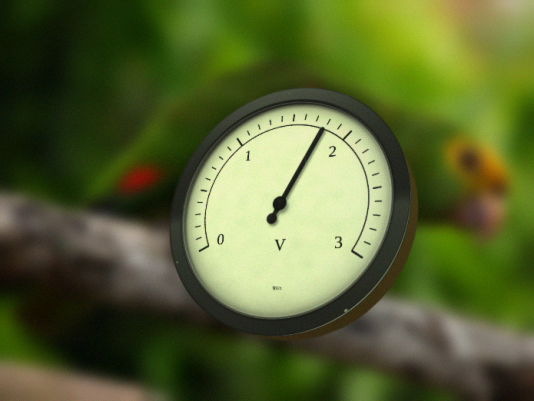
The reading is 1.8
